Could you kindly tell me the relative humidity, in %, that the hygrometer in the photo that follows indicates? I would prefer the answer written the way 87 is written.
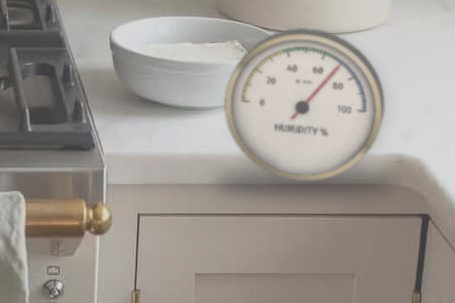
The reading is 70
